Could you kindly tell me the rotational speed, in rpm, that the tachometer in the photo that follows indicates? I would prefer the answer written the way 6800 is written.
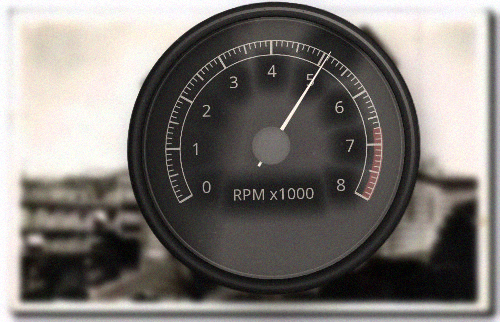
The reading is 5100
